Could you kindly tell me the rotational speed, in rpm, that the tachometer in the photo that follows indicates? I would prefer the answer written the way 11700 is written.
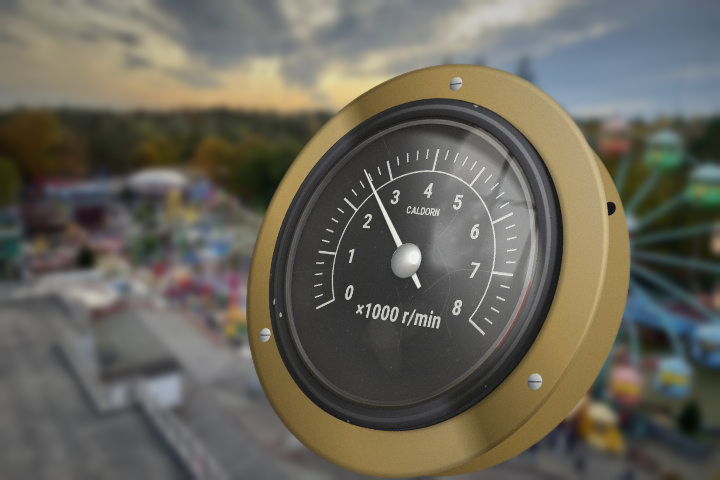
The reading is 2600
